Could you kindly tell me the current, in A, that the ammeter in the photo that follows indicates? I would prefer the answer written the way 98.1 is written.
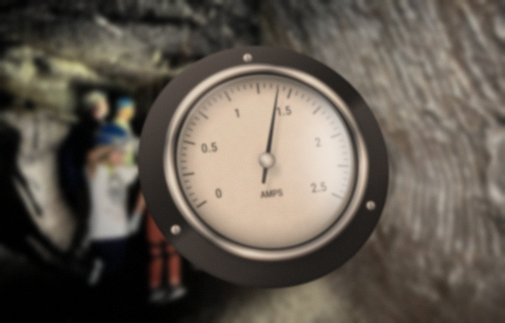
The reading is 1.4
